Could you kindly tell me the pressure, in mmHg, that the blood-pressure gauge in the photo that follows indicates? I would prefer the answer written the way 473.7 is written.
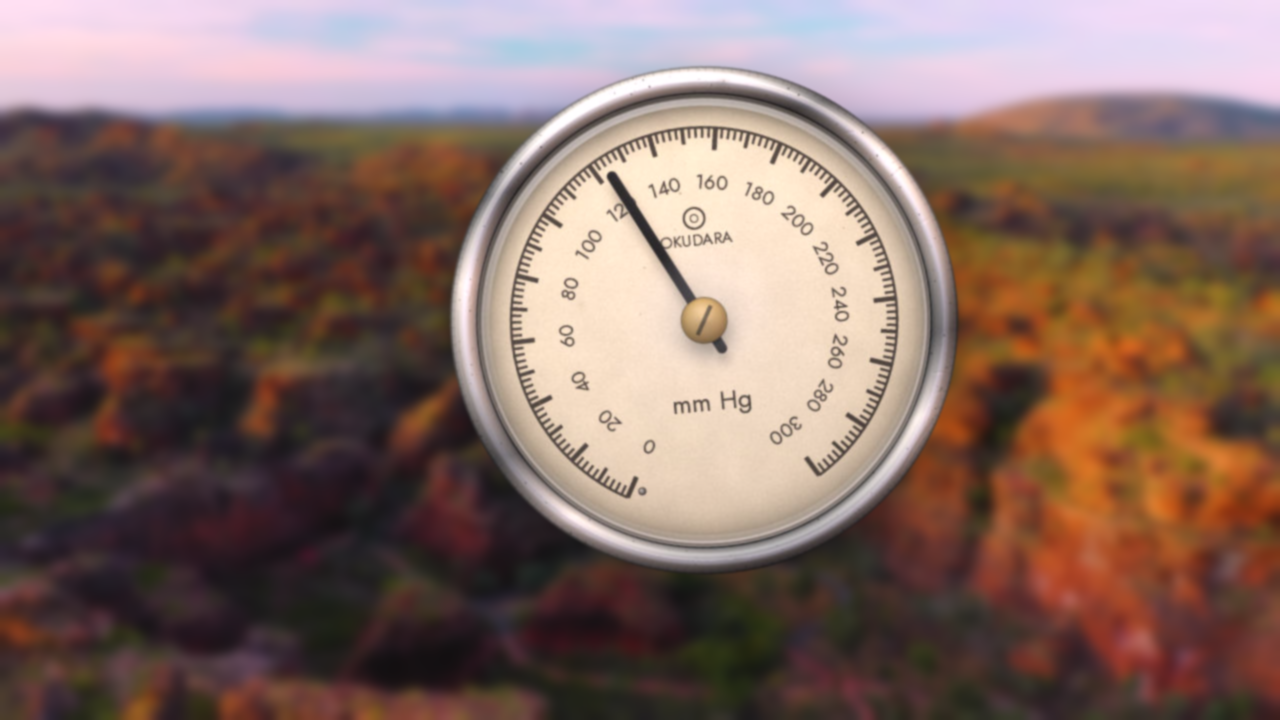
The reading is 124
